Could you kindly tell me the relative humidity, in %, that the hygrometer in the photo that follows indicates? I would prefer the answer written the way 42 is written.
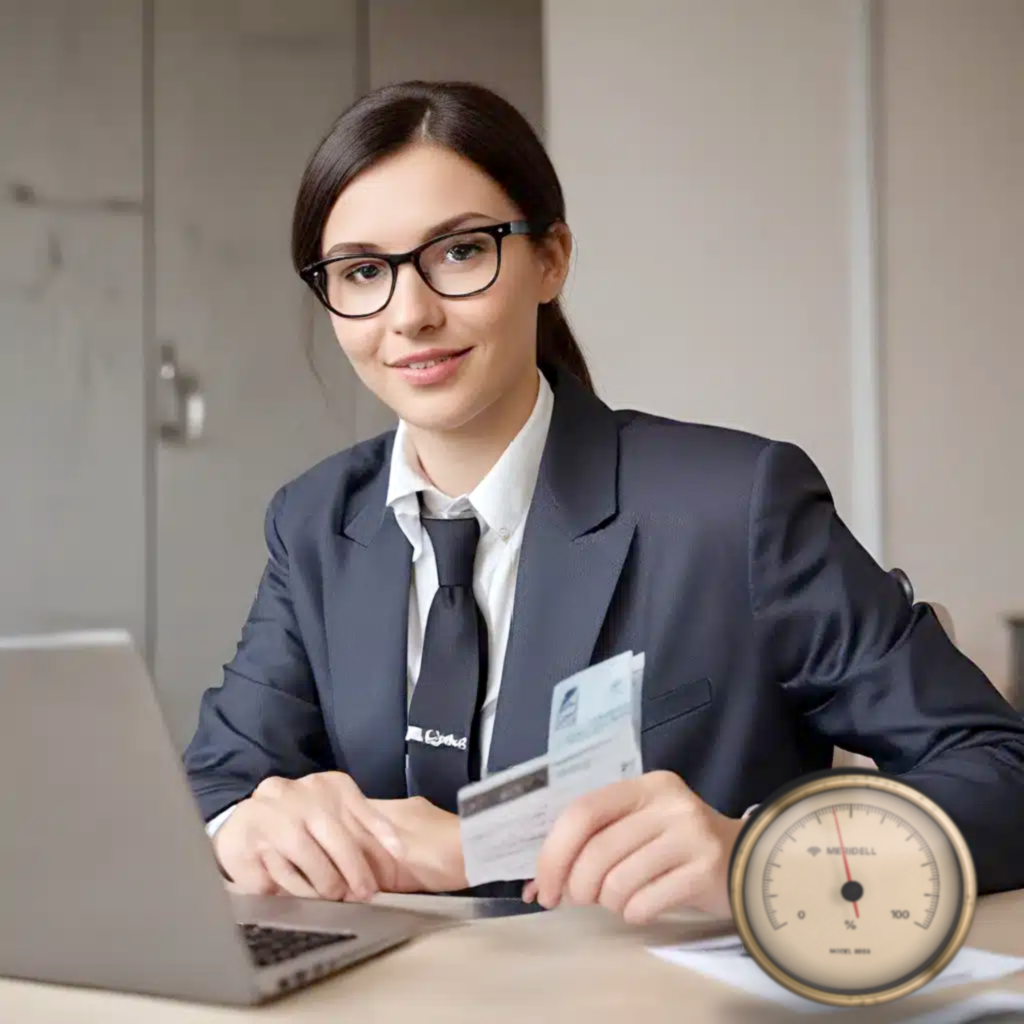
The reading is 45
